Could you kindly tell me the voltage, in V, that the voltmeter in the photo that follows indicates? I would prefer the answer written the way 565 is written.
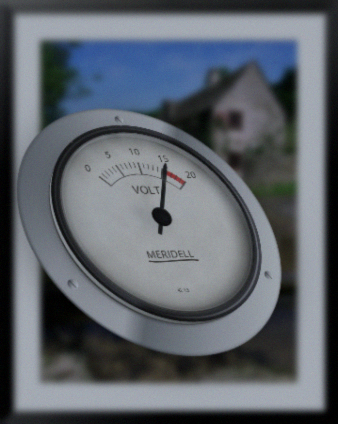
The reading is 15
